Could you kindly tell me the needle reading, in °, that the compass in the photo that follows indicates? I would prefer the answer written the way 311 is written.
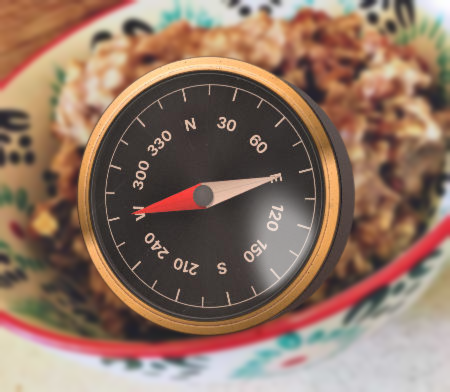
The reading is 270
